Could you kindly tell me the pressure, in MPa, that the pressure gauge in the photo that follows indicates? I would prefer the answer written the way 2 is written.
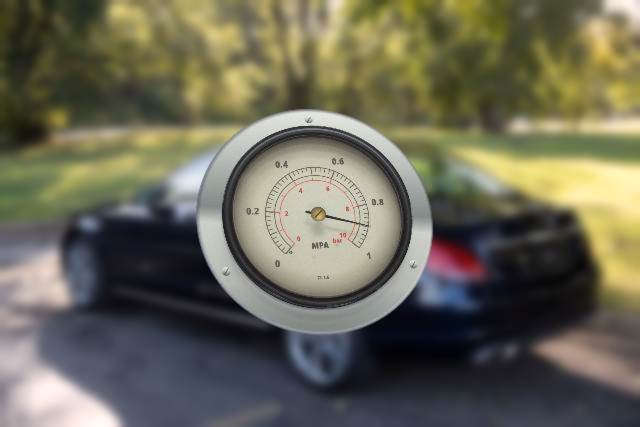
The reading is 0.9
